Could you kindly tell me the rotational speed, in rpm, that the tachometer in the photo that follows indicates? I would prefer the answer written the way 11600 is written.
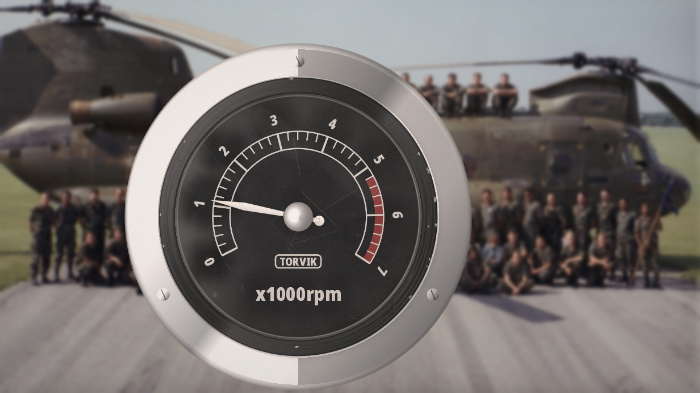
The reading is 1100
